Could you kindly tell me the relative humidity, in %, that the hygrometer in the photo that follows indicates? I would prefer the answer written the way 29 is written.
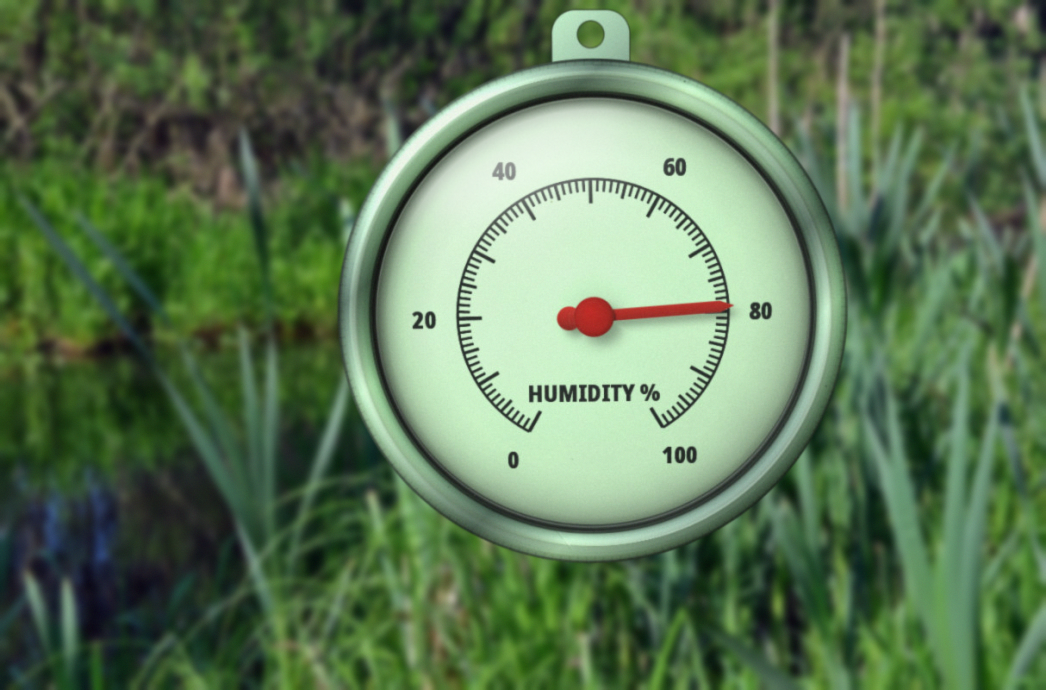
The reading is 79
